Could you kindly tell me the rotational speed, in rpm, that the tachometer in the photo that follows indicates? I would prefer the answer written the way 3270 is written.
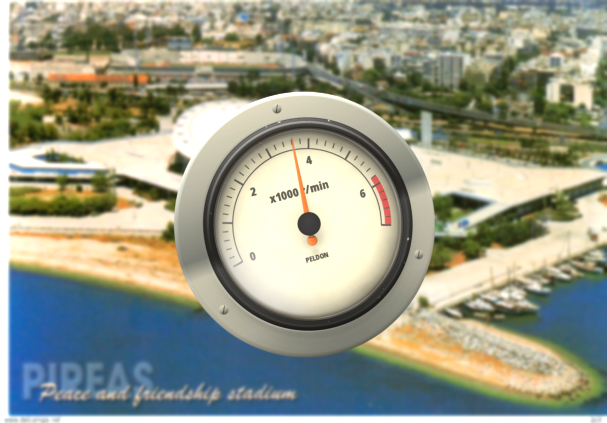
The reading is 3600
